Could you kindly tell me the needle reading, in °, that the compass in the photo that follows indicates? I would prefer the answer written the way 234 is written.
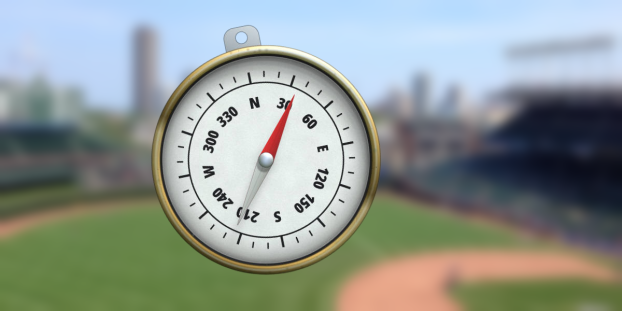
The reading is 35
